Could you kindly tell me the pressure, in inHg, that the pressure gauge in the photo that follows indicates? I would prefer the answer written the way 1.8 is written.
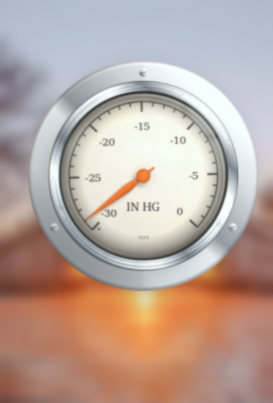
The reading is -29
